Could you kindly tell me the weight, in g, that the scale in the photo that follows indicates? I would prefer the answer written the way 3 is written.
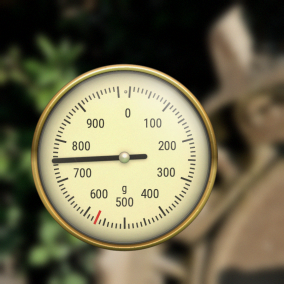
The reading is 750
